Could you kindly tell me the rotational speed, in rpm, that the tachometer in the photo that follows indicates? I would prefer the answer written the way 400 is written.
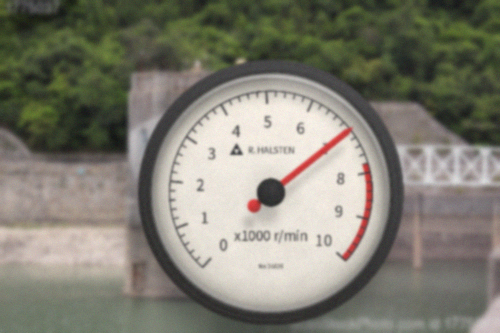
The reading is 7000
